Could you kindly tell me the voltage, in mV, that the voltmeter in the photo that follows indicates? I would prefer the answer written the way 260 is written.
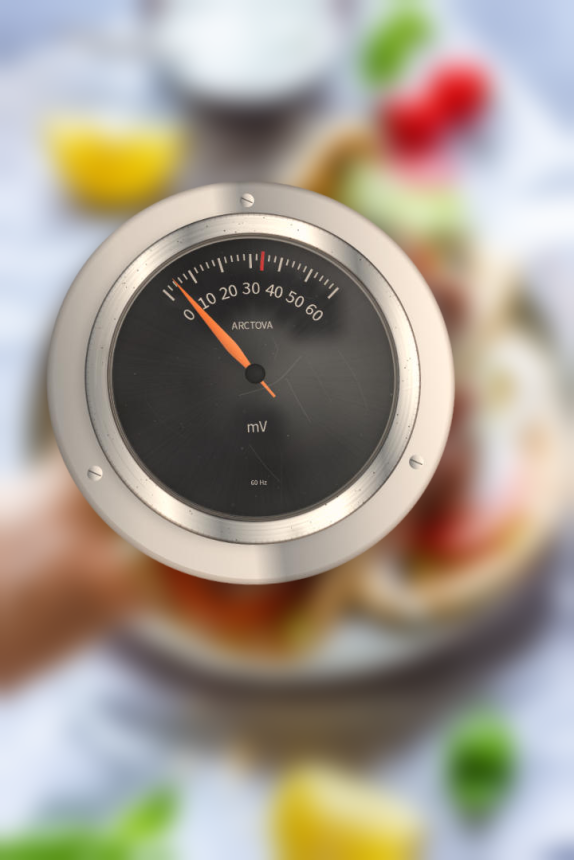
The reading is 4
